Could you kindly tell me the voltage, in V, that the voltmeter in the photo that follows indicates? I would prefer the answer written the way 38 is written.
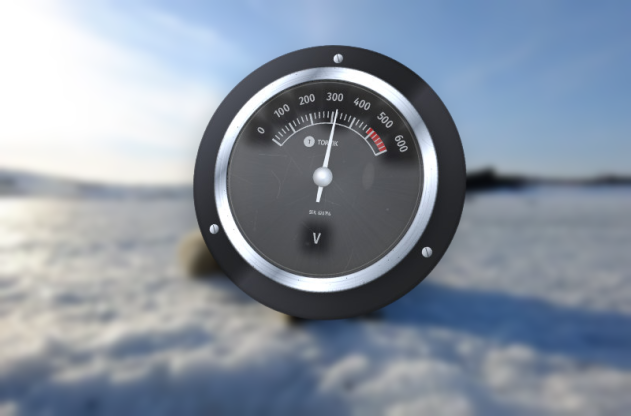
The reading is 320
